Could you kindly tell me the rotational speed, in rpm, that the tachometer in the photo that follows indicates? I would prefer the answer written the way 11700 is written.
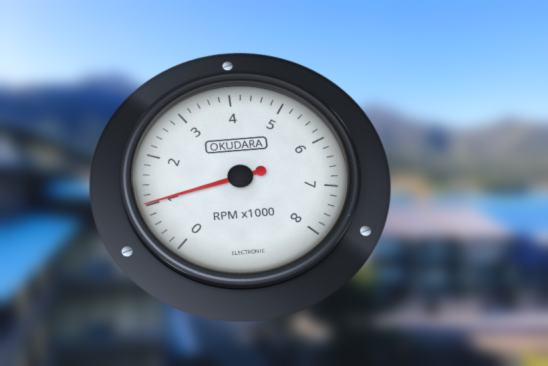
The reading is 1000
